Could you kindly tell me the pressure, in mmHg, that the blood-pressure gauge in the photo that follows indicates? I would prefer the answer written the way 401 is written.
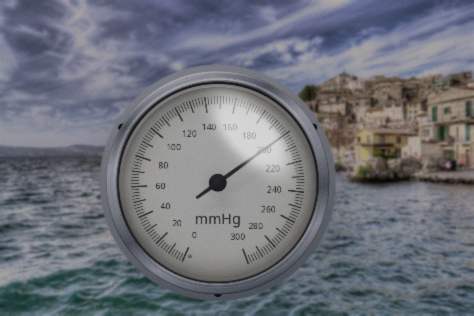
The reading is 200
